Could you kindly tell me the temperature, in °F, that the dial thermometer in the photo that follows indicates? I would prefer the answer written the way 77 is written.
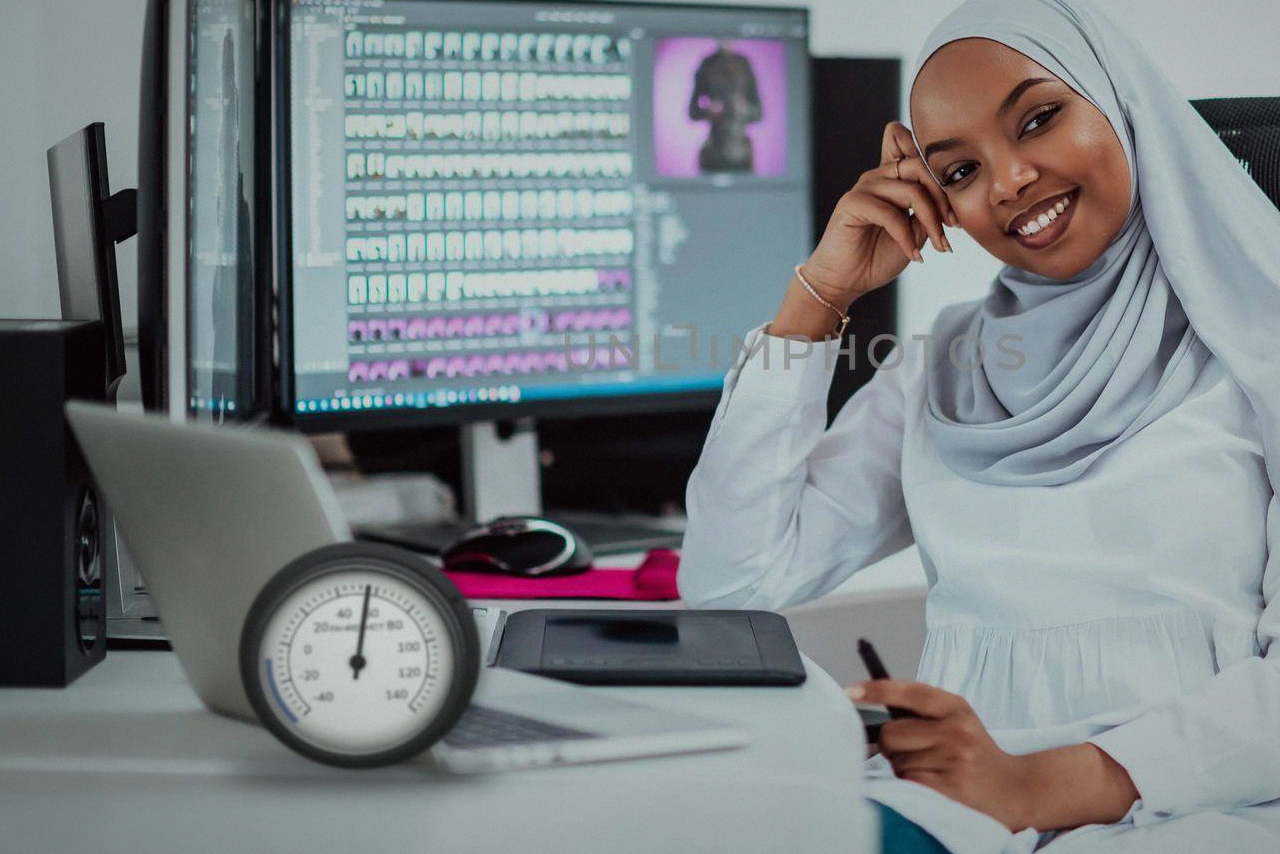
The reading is 56
